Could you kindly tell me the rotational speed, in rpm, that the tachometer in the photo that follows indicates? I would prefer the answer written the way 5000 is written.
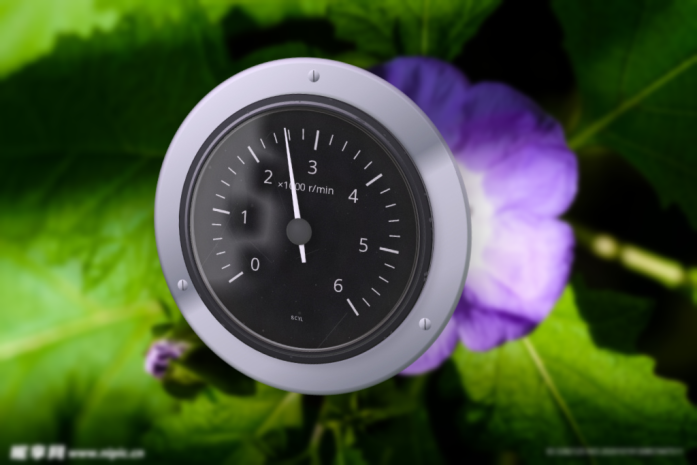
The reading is 2600
